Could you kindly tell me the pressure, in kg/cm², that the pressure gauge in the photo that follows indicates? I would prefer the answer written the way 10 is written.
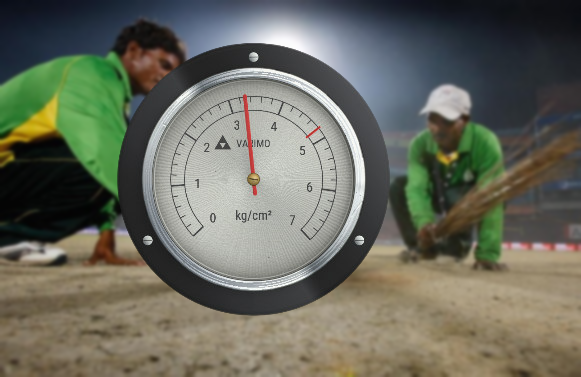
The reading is 3.3
